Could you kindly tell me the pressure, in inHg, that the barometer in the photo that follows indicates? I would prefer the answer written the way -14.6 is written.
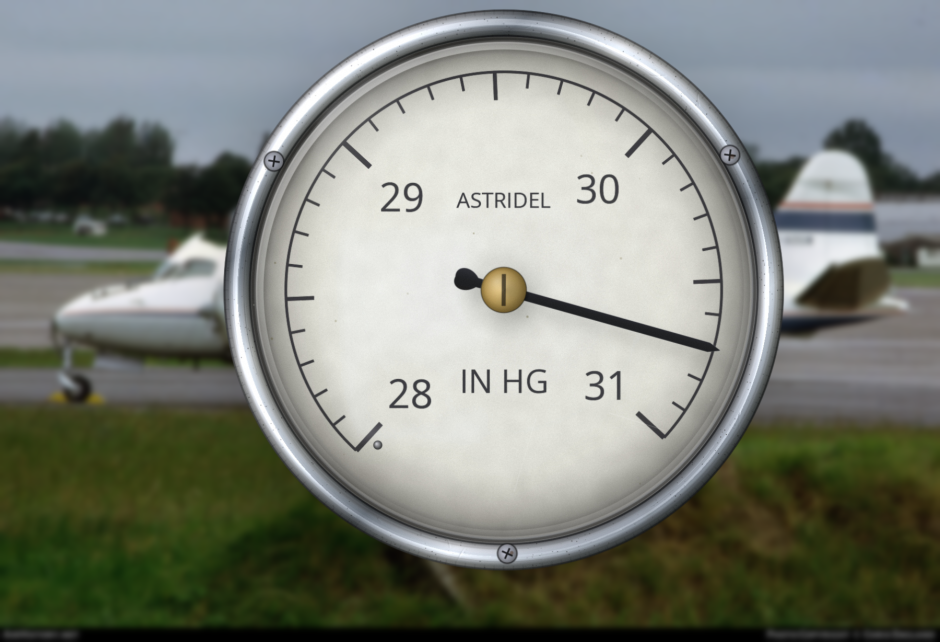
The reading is 30.7
